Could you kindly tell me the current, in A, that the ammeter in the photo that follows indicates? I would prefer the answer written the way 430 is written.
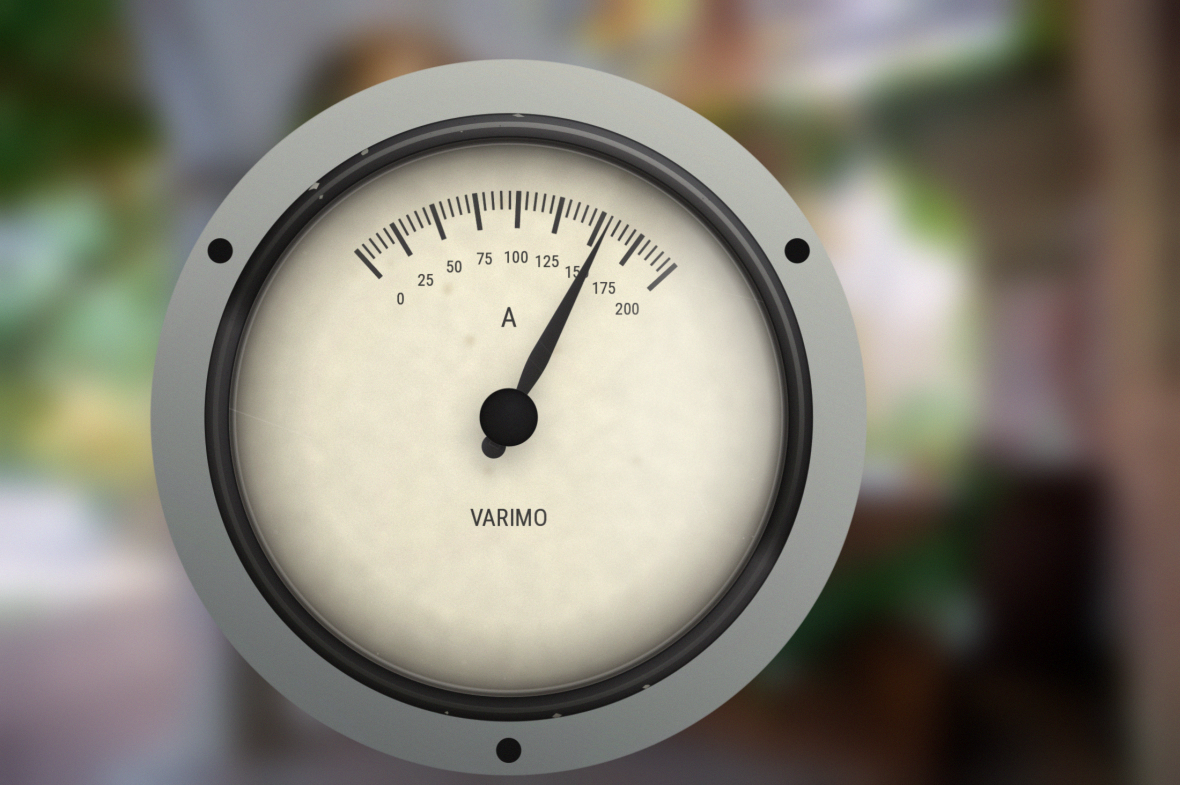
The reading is 155
